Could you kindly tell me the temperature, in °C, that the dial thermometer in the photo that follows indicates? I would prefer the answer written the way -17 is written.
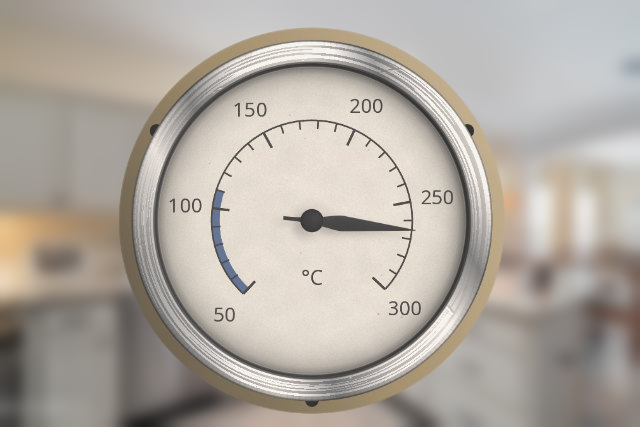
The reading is 265
